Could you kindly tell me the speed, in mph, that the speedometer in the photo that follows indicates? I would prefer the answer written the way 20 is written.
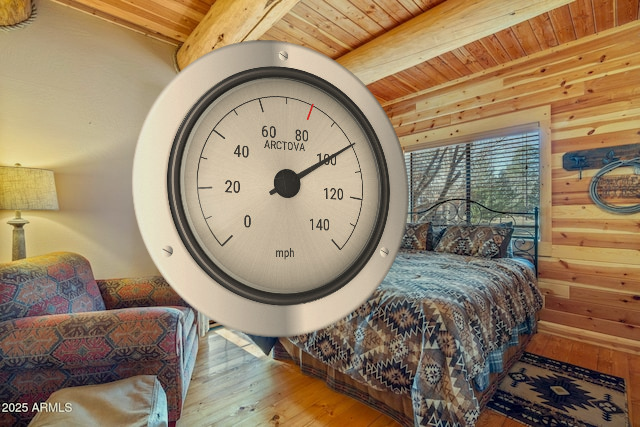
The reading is 100
